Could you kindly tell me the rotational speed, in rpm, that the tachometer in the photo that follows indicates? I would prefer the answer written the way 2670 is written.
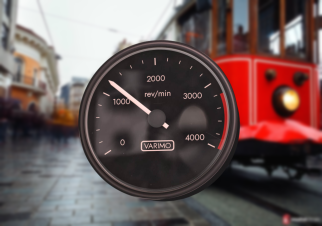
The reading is 1200
